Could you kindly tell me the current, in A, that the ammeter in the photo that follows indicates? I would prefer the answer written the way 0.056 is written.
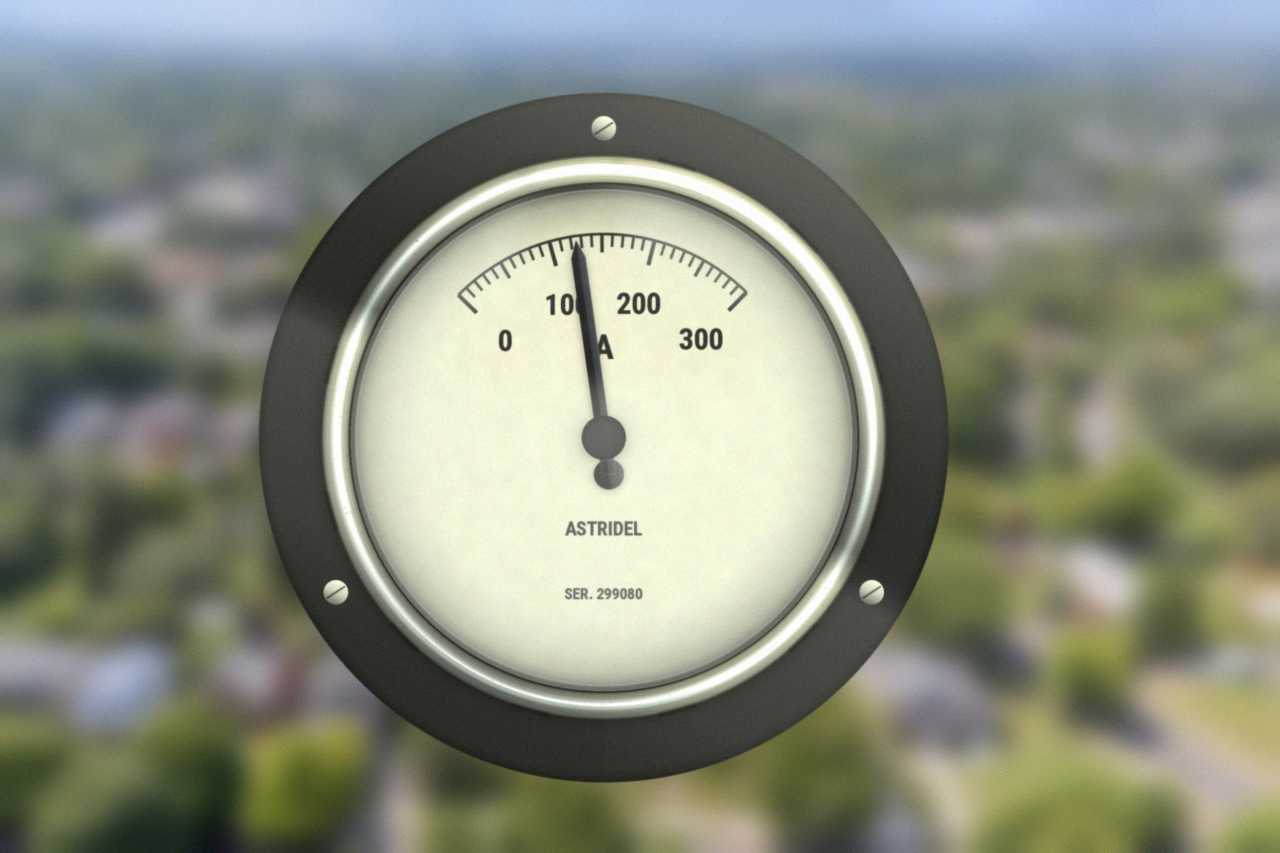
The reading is 125
